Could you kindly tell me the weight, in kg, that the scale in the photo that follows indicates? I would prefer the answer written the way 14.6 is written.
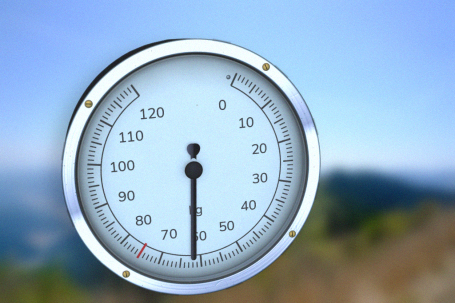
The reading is 62
